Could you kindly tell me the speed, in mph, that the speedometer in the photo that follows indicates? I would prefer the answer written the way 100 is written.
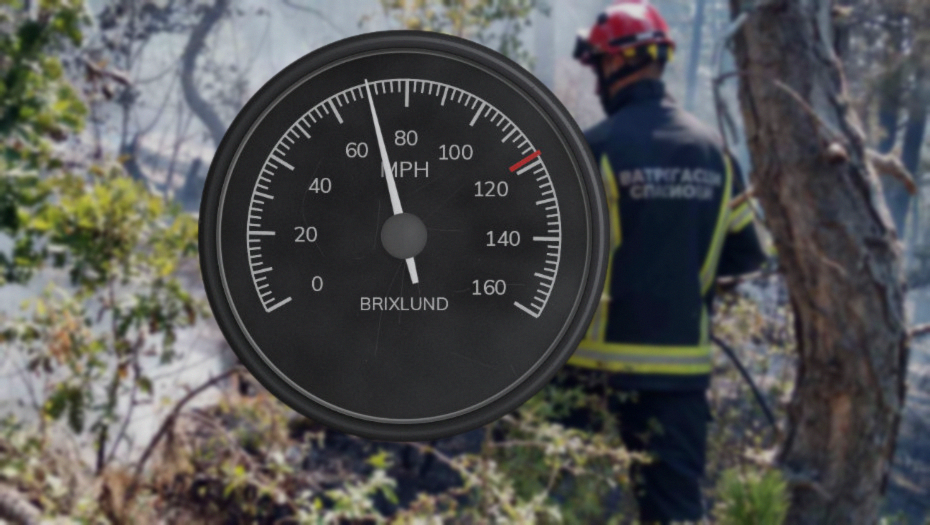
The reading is 70
